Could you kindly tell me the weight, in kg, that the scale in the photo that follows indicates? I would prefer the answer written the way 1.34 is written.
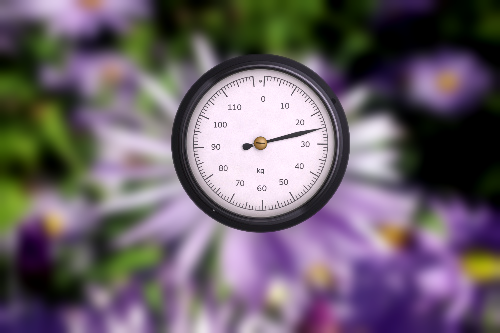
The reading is 25
